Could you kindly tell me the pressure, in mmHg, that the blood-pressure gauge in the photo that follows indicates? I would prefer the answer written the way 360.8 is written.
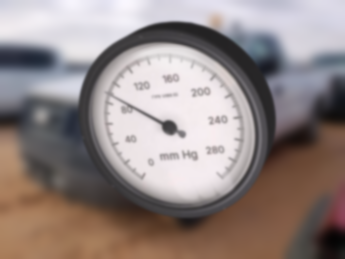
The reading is 90
